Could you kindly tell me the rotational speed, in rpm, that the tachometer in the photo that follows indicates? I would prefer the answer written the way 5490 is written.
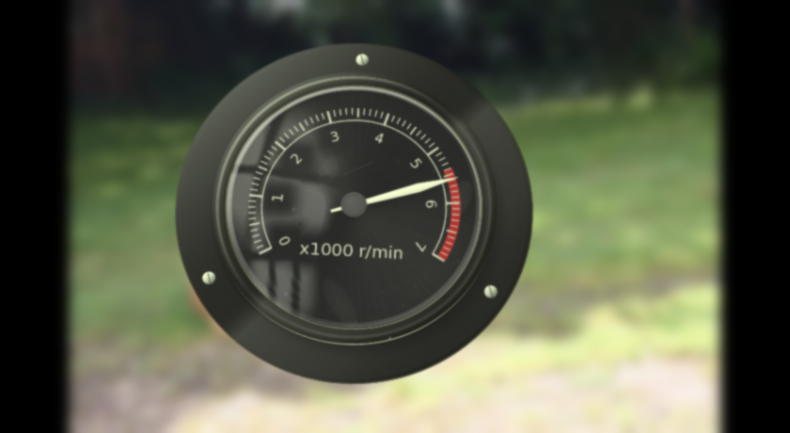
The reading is 5600
